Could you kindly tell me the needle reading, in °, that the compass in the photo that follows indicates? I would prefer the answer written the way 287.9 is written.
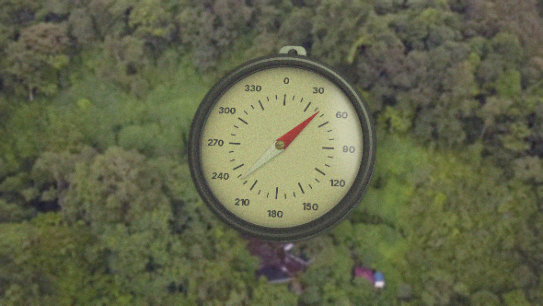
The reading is 45
